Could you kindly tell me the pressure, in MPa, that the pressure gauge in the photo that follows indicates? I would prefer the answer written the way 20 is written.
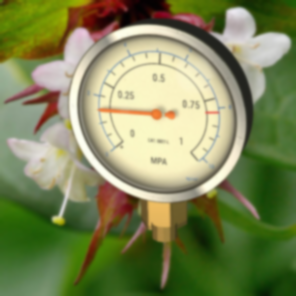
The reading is 0.15
